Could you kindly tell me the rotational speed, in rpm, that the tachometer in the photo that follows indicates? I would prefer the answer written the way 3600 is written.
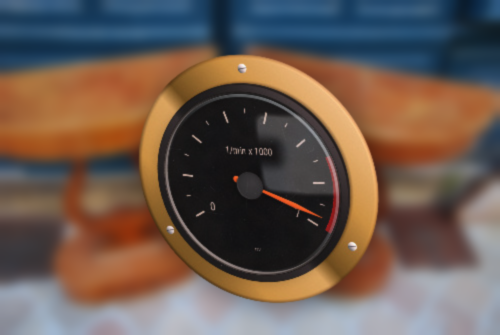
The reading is 6750
